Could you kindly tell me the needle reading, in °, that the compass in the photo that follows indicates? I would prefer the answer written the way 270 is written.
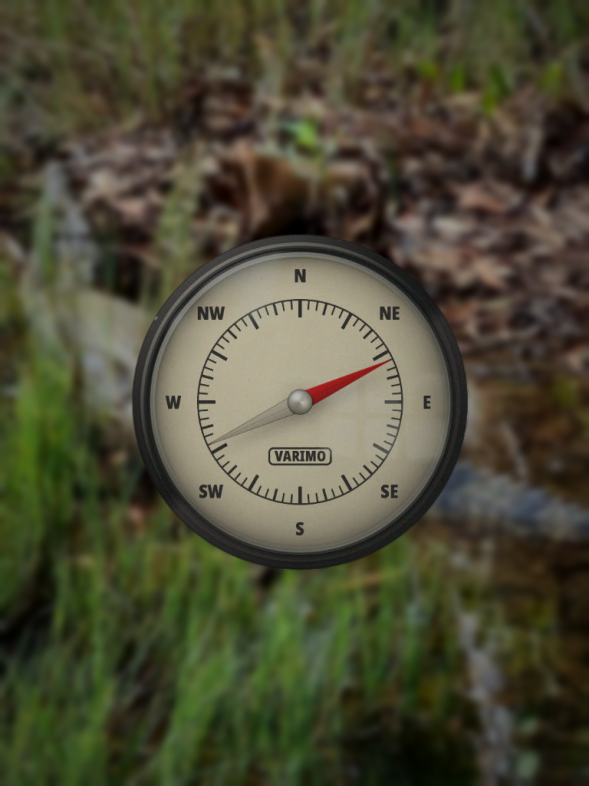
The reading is 65
